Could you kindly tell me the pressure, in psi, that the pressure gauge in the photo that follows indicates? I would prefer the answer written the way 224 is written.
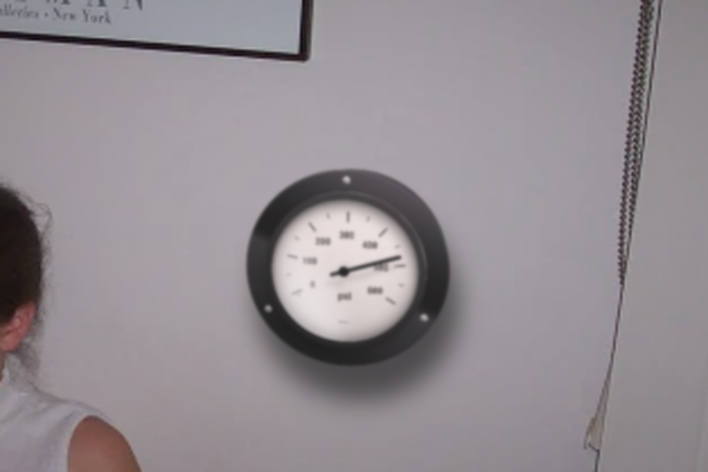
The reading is 475
